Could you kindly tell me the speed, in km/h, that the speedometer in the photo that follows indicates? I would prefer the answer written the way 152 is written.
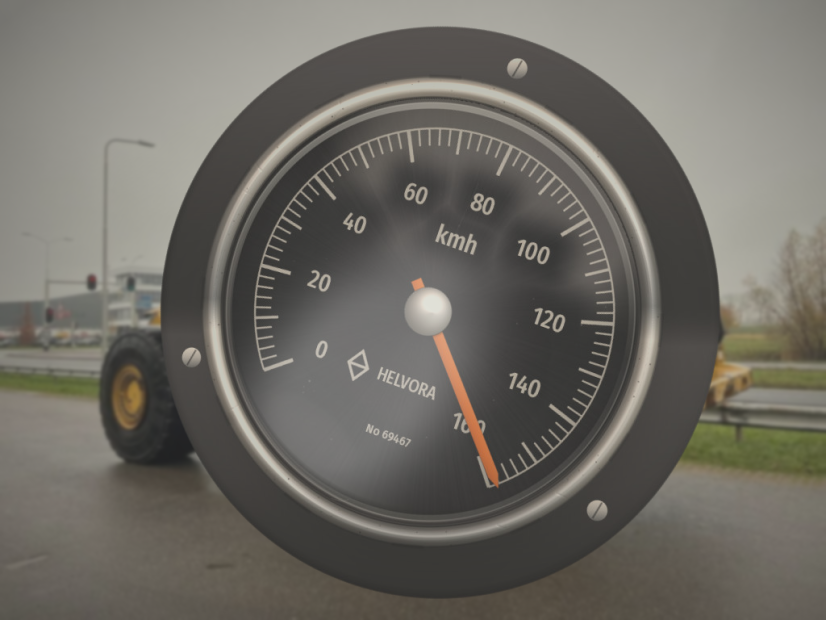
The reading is 158
